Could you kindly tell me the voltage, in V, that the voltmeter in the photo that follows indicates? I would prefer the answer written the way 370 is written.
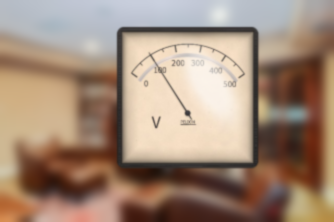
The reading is 100
